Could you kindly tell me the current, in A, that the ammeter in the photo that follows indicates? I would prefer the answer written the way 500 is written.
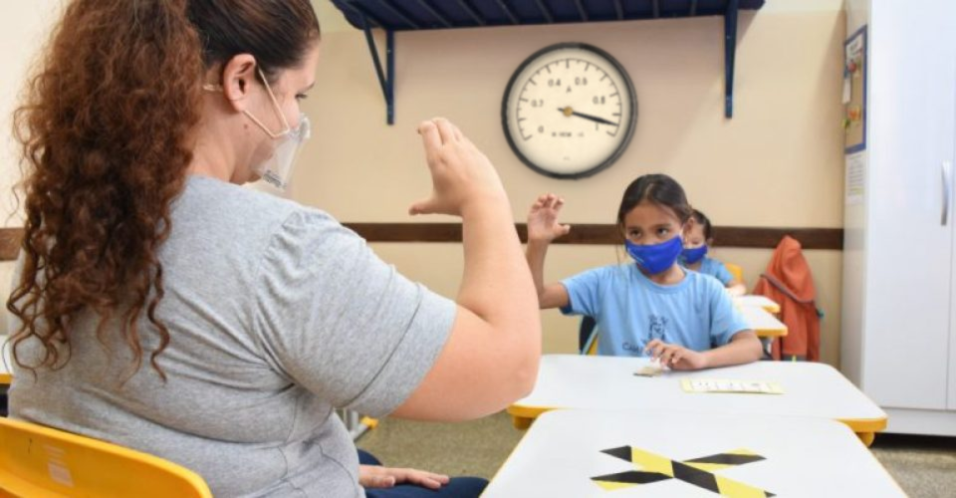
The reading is 0.95
